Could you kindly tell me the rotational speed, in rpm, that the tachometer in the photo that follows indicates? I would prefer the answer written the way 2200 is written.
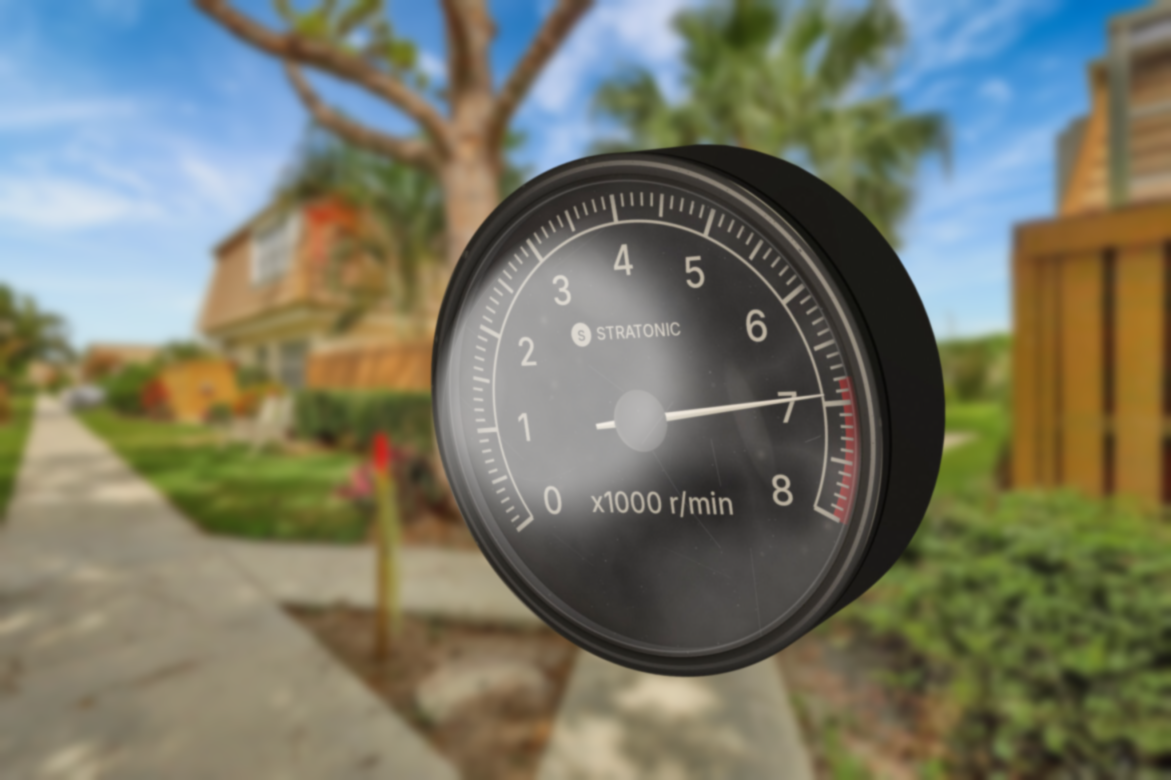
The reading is 6900
